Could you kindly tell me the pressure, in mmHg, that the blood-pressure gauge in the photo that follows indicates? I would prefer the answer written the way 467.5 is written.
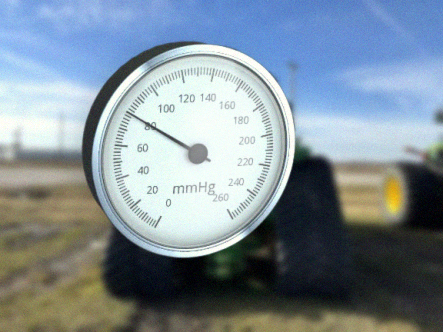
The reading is 80
